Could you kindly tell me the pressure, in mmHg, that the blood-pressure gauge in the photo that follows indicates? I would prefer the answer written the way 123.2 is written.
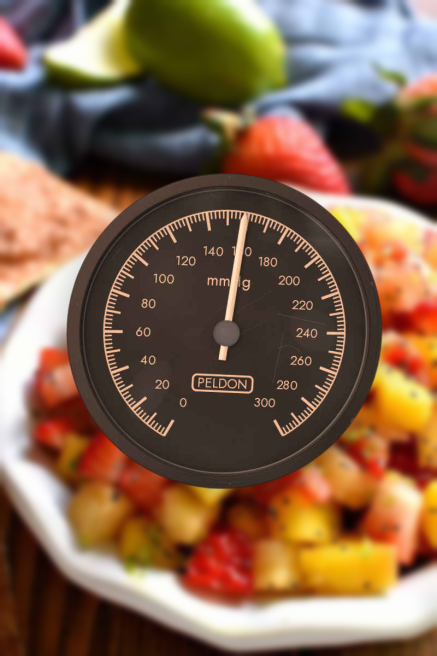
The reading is 158
